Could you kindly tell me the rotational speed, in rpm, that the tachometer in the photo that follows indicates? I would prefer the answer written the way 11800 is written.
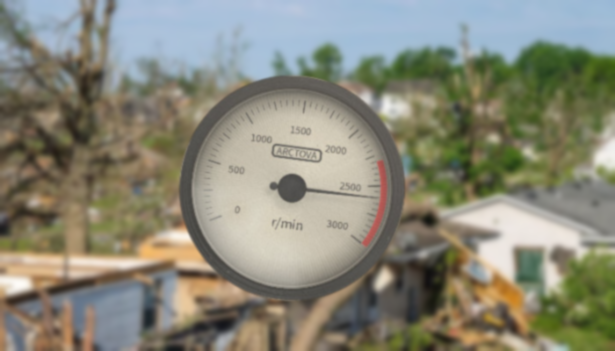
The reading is 2600
